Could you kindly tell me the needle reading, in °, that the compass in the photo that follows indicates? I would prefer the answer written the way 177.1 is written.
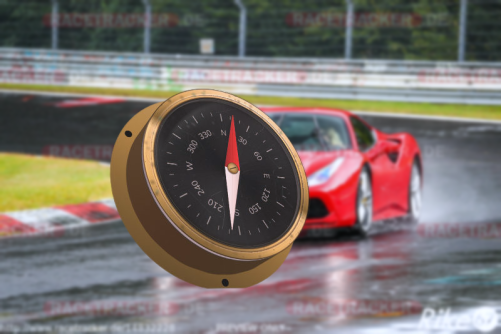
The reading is 10
